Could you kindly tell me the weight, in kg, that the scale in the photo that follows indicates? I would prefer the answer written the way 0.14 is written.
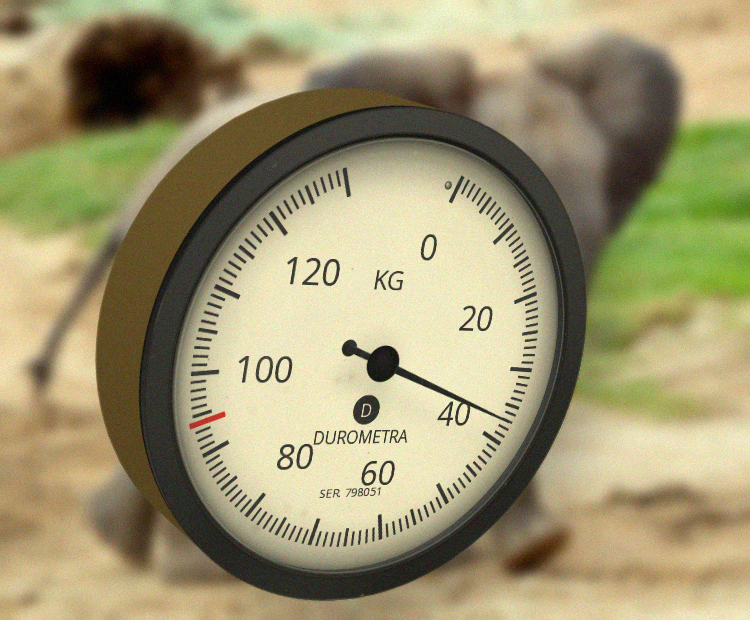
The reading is 37
